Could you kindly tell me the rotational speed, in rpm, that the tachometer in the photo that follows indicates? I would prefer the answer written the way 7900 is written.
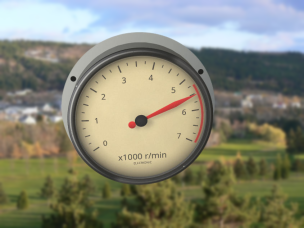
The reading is 5500
